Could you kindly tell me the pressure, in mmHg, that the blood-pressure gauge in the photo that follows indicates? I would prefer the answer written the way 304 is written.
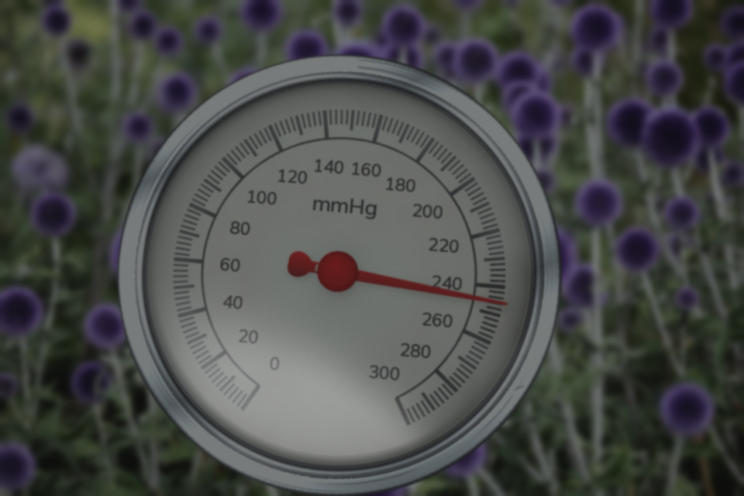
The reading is 246
